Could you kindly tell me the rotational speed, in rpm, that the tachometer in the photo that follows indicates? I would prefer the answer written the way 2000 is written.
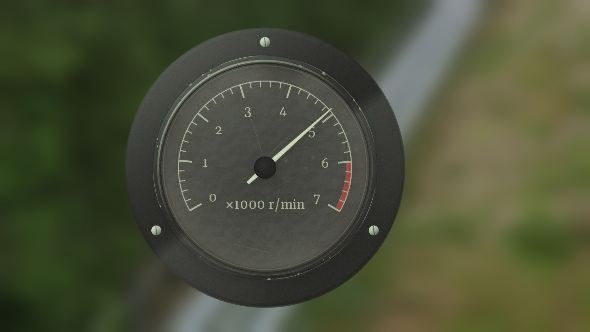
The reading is 4900
